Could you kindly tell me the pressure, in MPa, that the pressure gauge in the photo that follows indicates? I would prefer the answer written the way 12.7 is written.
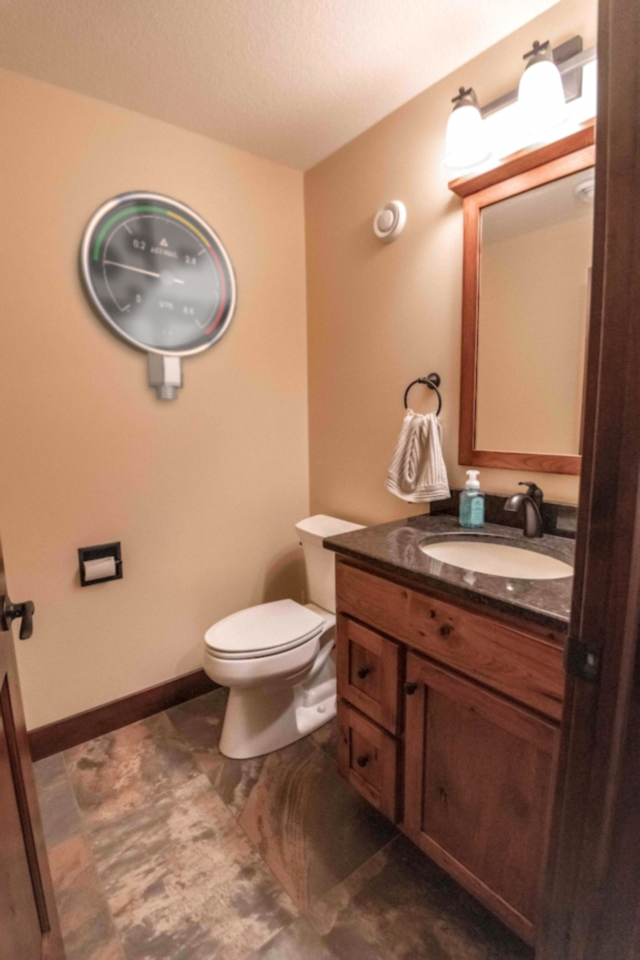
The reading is 0.1
